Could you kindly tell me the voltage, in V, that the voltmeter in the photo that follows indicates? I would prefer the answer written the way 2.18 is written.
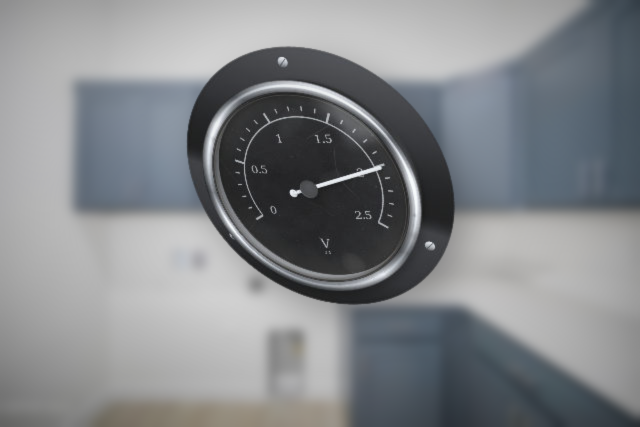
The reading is 2
